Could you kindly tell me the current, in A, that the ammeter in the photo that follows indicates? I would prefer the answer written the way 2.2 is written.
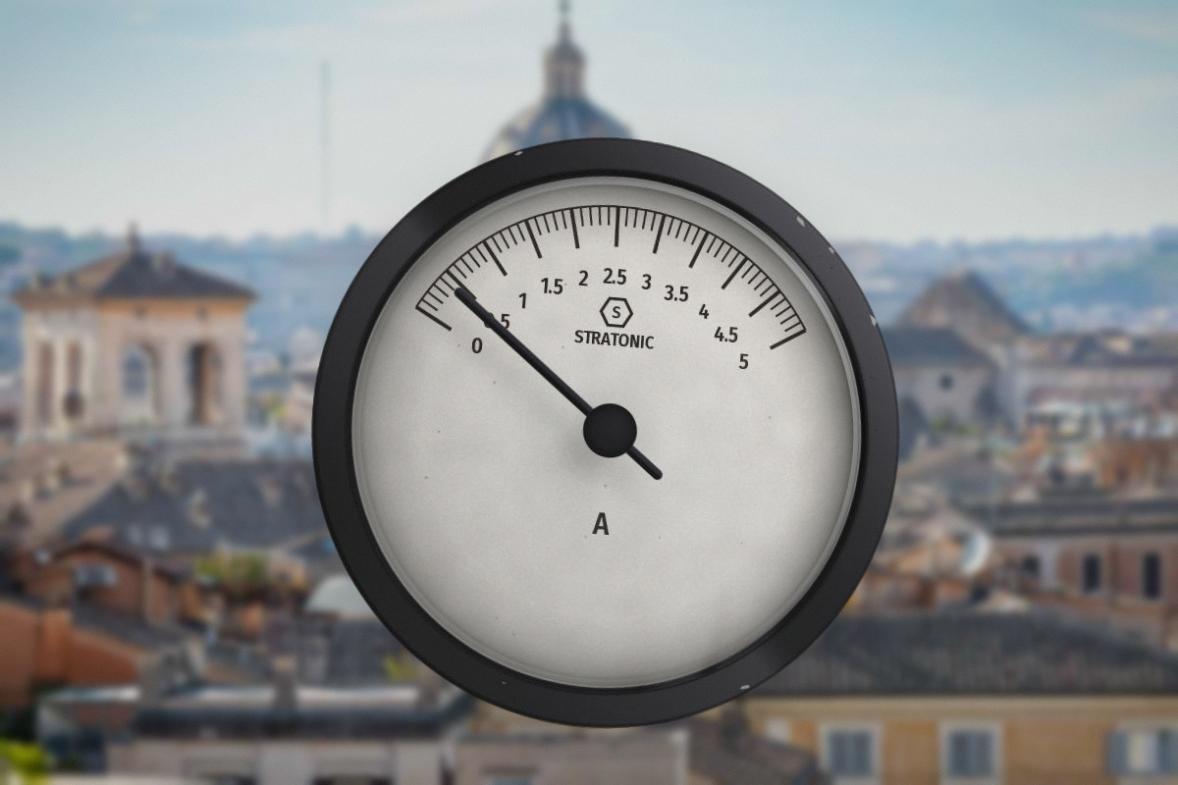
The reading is 0.4
